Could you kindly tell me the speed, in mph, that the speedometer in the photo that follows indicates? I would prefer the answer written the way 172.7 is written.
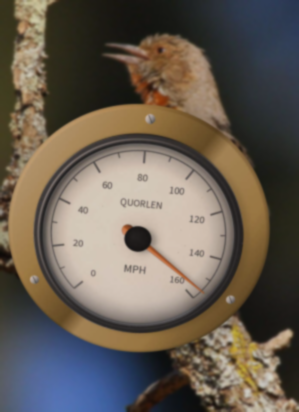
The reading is 155
